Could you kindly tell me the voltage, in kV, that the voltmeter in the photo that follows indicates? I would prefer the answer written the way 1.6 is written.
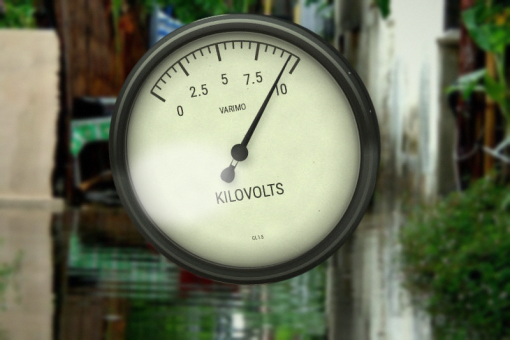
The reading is 9.5
